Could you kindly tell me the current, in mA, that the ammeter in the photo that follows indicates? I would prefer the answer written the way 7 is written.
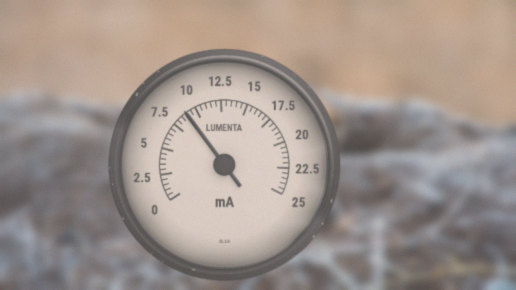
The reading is 9
